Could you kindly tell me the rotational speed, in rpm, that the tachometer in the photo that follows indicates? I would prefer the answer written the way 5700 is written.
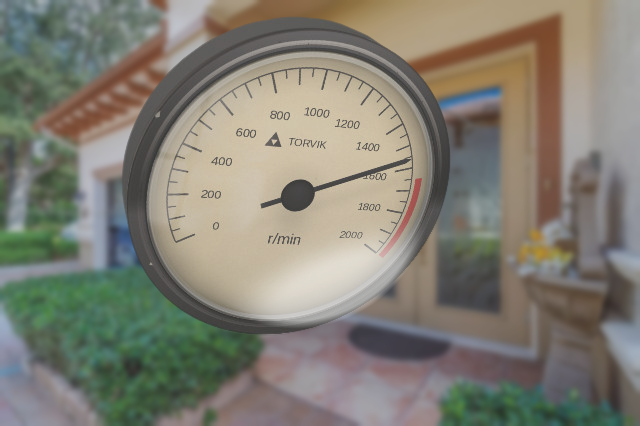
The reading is 1550
